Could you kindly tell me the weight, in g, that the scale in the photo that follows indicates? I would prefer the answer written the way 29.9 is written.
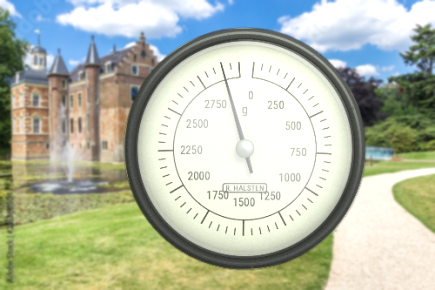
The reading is 2900
